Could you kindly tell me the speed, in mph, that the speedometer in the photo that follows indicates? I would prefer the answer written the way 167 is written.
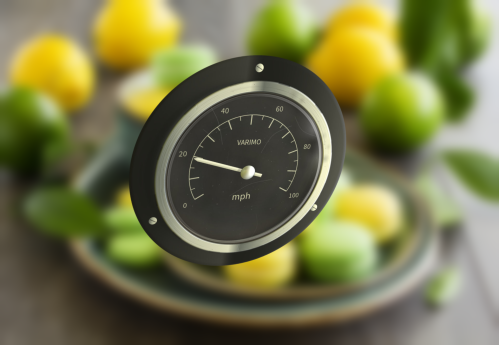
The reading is 20
